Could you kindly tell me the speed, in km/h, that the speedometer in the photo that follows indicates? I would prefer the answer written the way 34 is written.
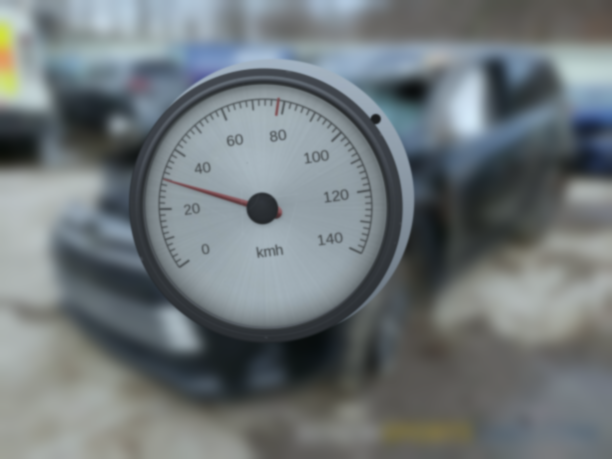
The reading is 30
